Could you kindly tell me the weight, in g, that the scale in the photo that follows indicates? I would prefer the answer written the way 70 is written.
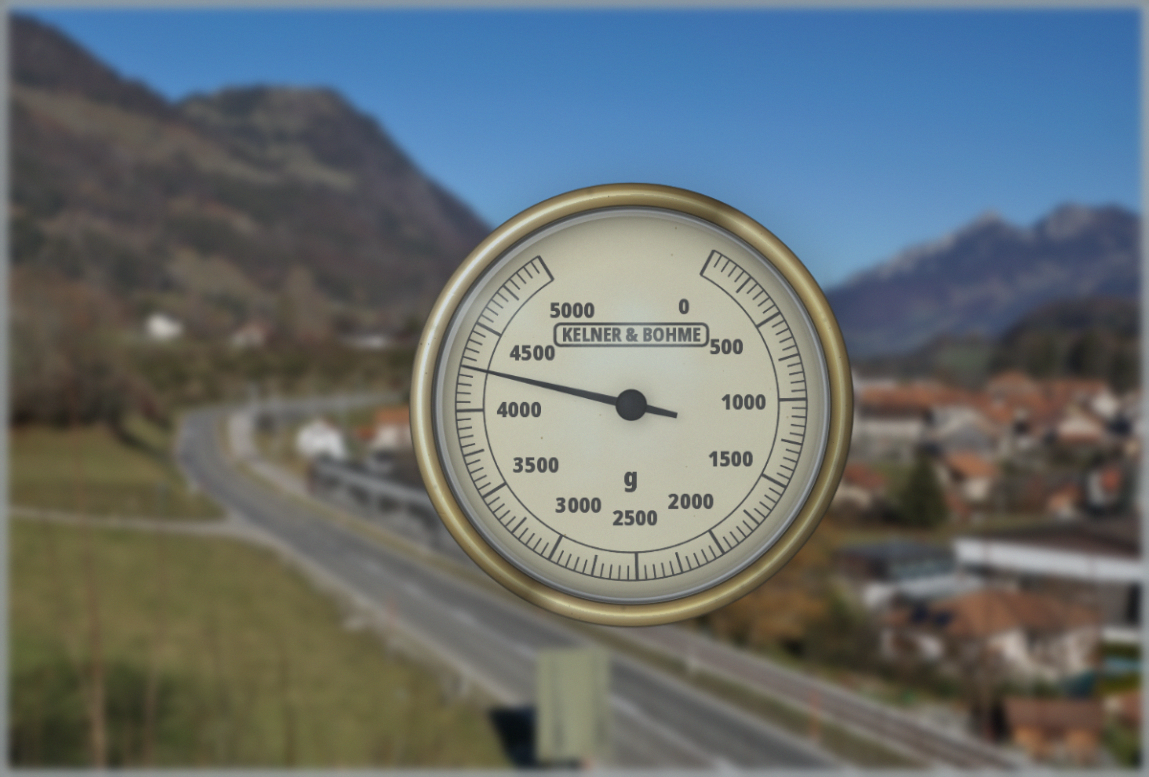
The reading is 4250
